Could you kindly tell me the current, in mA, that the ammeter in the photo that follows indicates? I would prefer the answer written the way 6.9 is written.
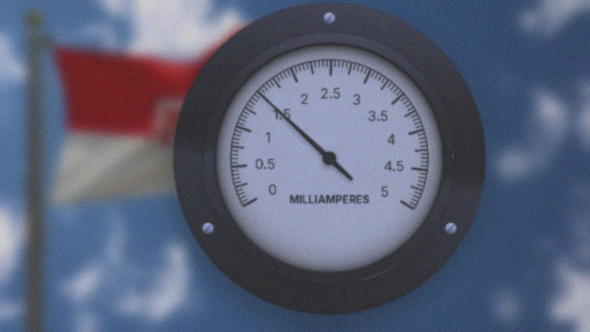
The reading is 1.5
